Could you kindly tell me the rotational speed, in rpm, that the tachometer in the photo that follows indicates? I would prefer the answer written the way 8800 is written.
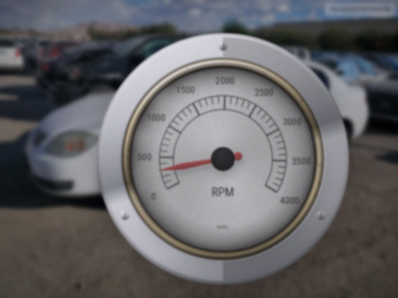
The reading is 300
